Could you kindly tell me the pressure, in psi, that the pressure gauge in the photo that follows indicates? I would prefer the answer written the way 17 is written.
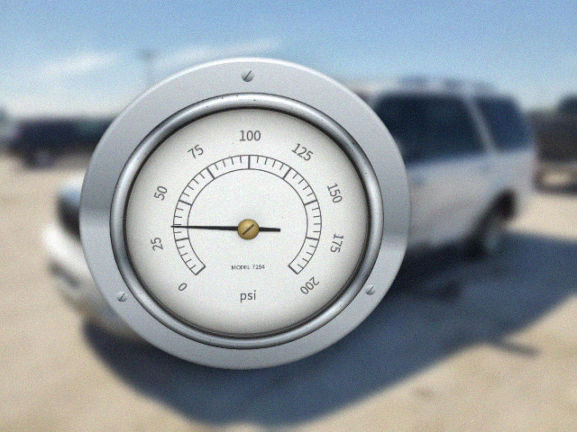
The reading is 35
